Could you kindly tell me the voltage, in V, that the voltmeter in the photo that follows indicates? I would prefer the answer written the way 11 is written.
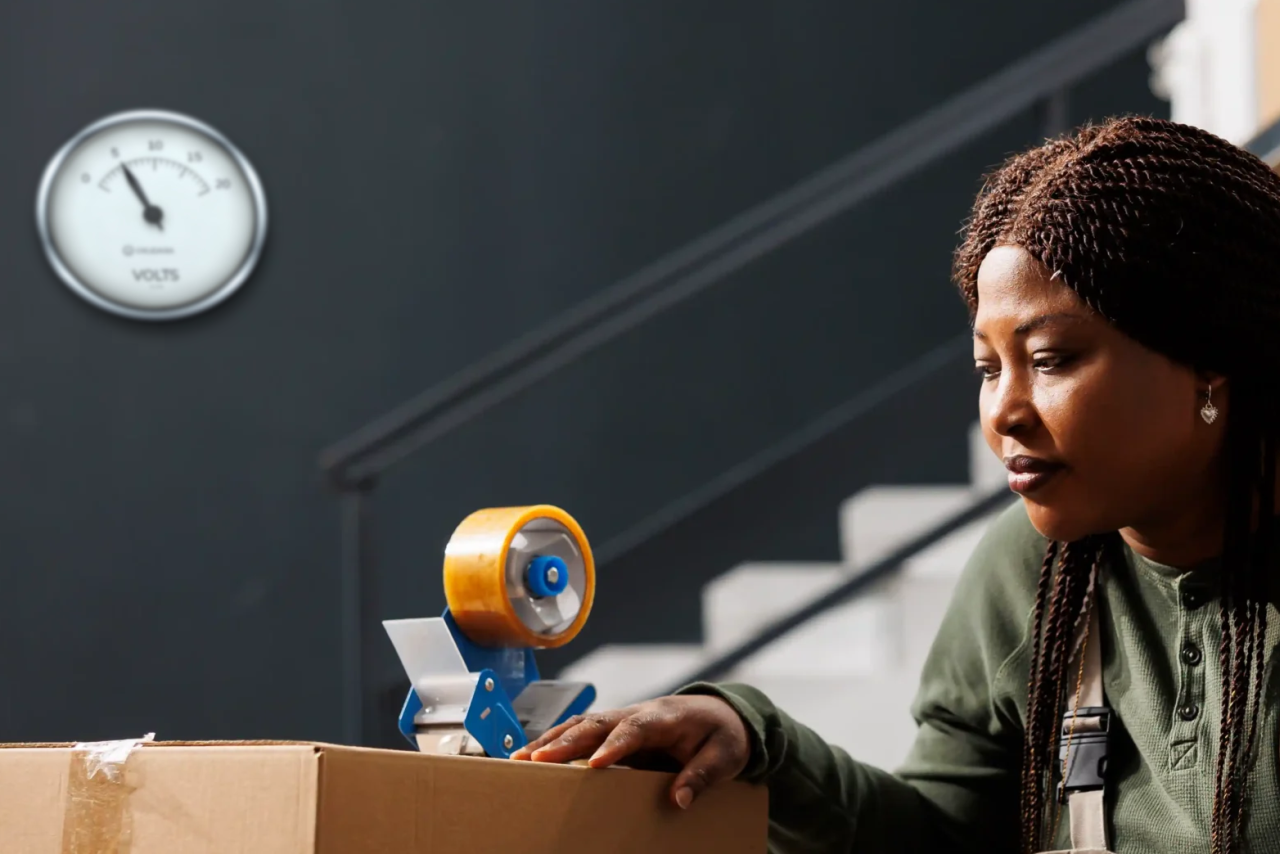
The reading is 5
